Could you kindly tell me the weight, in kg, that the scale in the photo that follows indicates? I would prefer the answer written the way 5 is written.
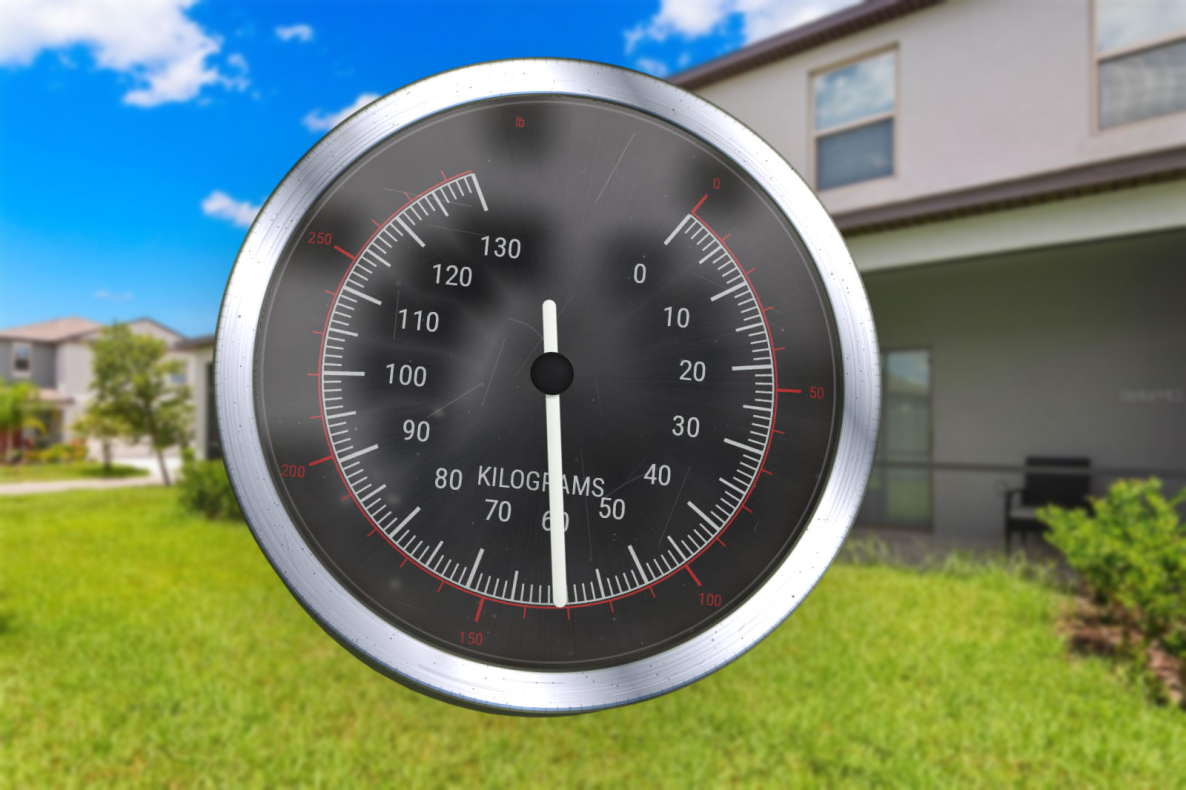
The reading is 60
